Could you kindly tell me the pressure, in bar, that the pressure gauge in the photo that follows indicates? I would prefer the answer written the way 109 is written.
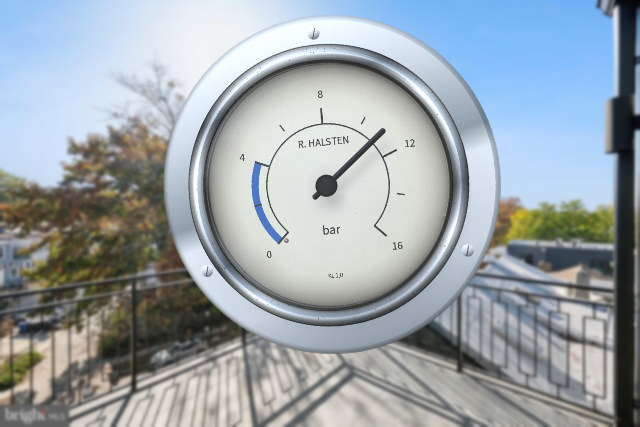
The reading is 11
